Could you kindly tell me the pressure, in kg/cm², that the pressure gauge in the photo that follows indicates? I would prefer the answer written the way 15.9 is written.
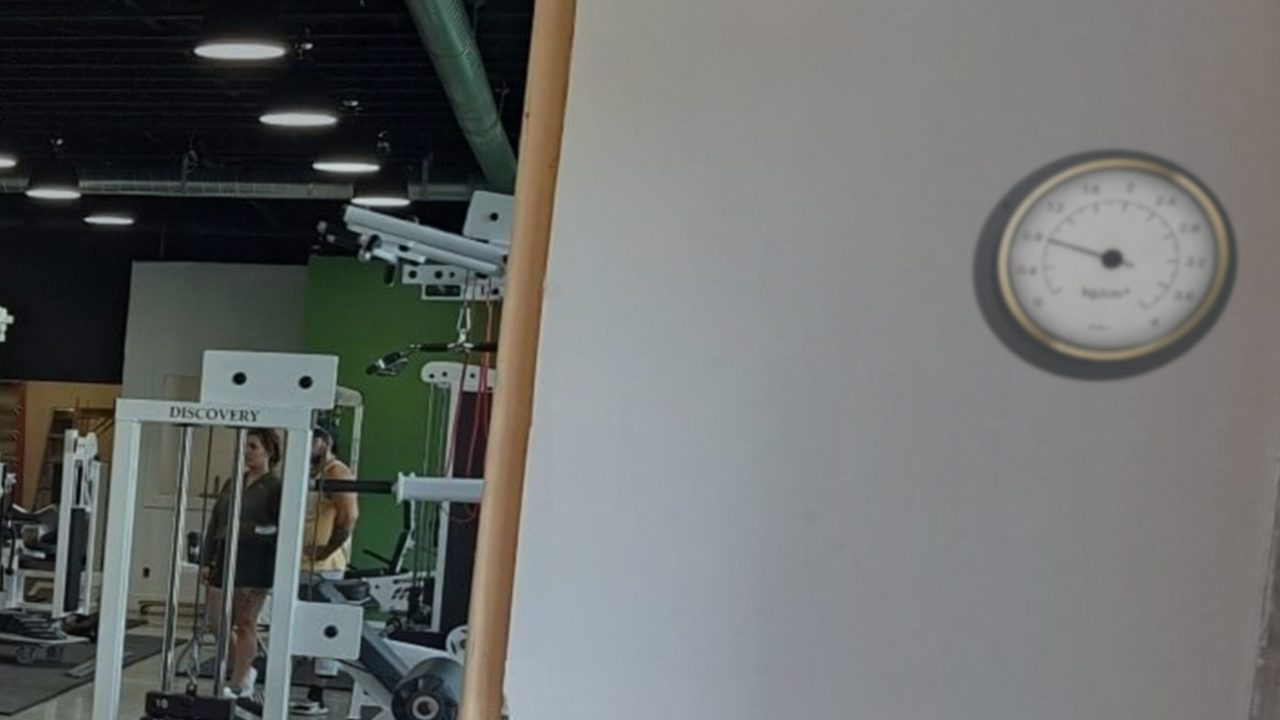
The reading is 0.8
